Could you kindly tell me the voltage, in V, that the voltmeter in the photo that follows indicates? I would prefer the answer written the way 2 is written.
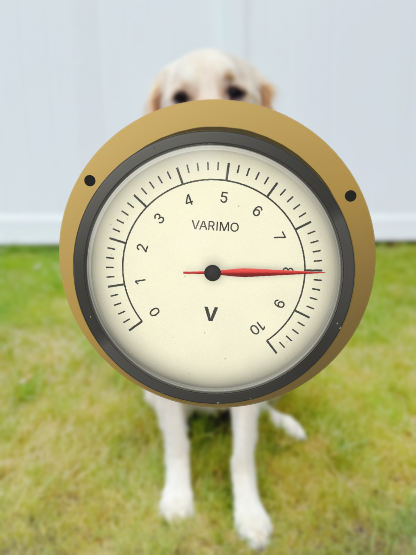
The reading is 8
